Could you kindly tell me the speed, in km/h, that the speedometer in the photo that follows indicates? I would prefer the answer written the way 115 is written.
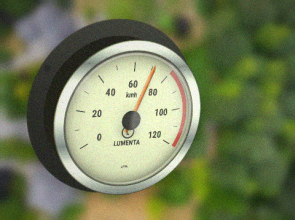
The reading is 70
